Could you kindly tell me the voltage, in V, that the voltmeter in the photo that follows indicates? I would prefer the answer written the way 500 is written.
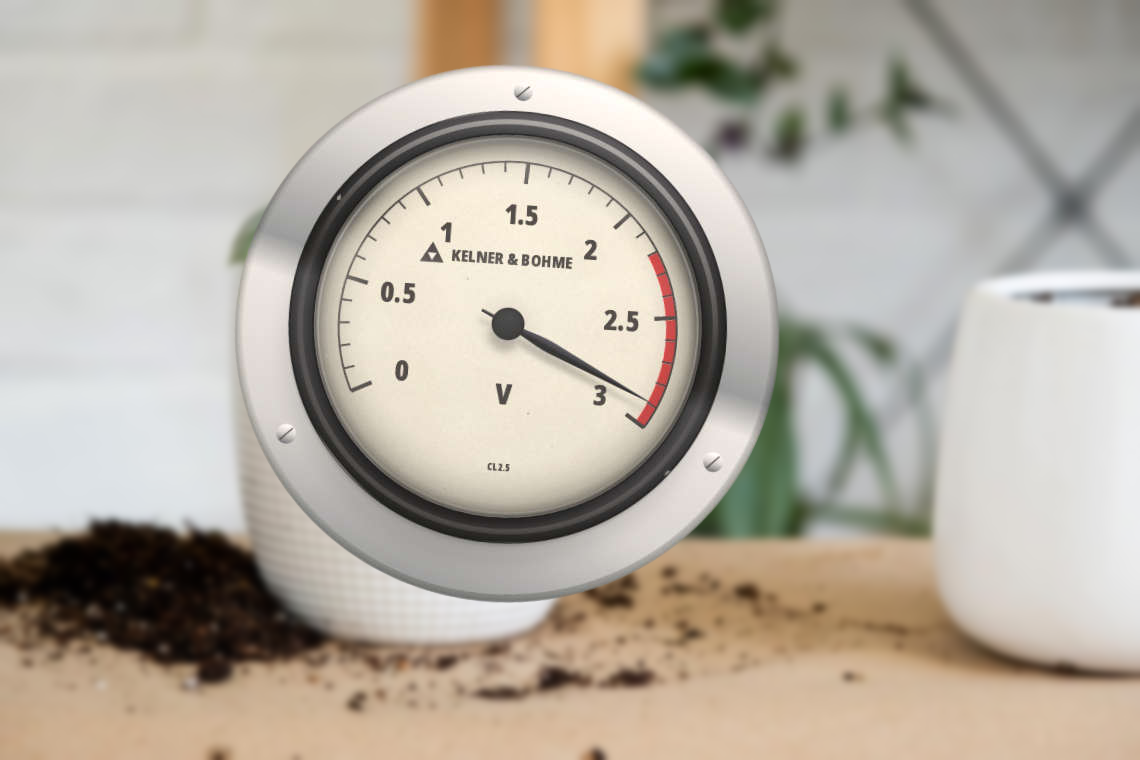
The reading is 2.9
